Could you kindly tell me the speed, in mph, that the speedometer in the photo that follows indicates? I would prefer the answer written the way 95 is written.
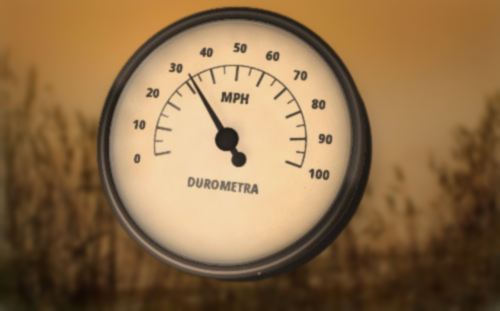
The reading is 32.5
